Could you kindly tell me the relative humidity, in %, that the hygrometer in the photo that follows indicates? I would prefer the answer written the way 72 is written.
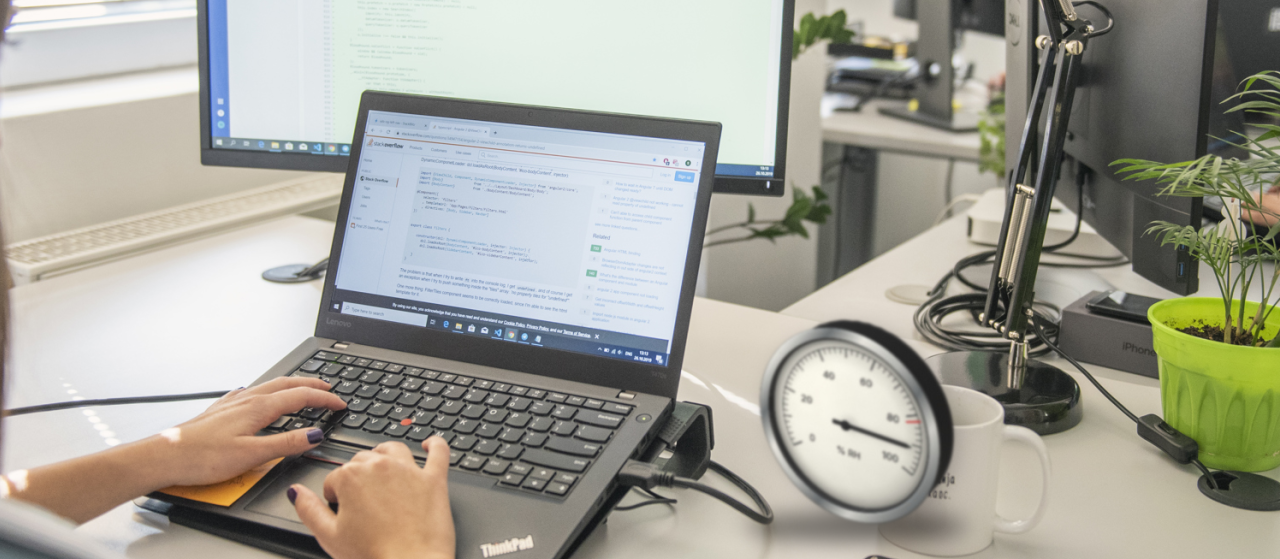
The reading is 90
